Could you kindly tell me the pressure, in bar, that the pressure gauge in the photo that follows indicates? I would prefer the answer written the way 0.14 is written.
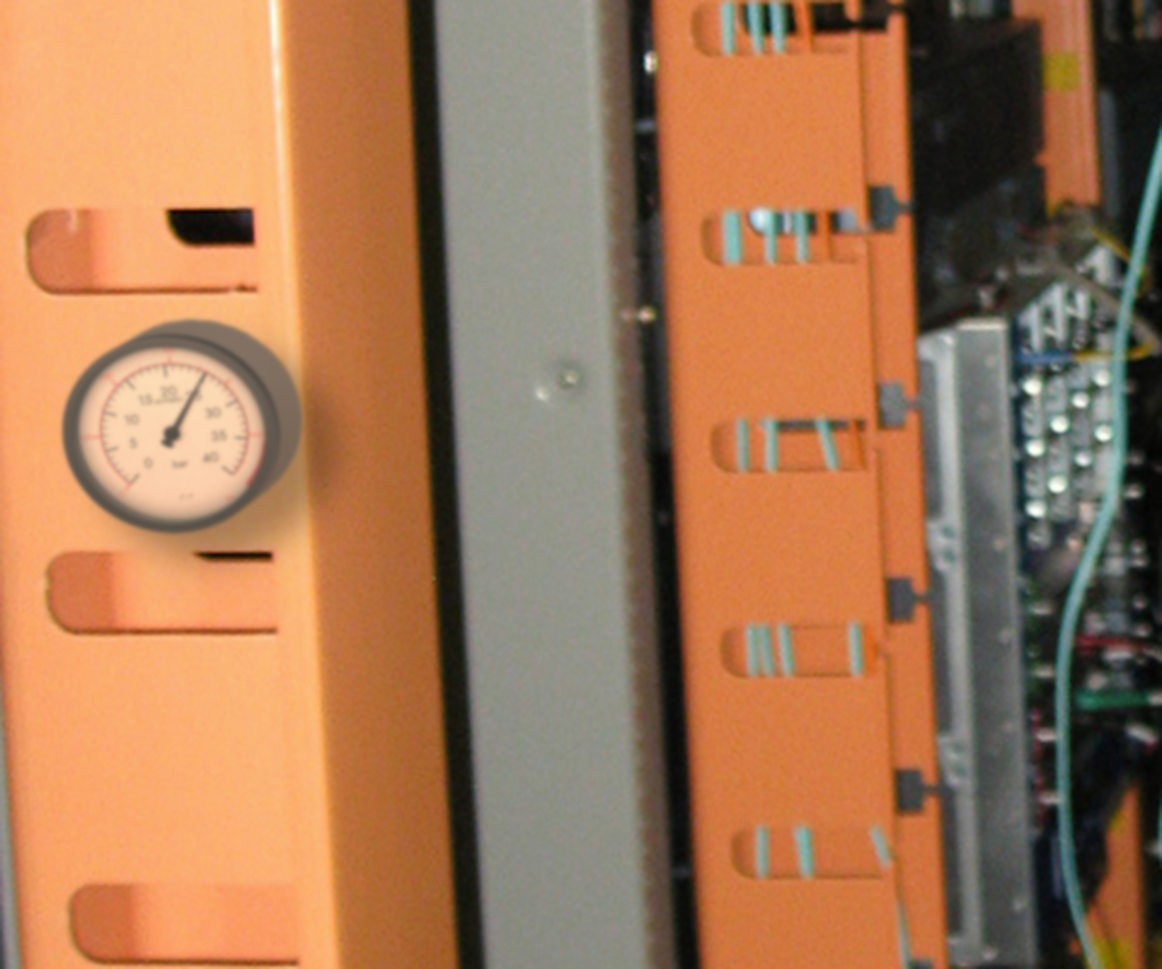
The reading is 25
